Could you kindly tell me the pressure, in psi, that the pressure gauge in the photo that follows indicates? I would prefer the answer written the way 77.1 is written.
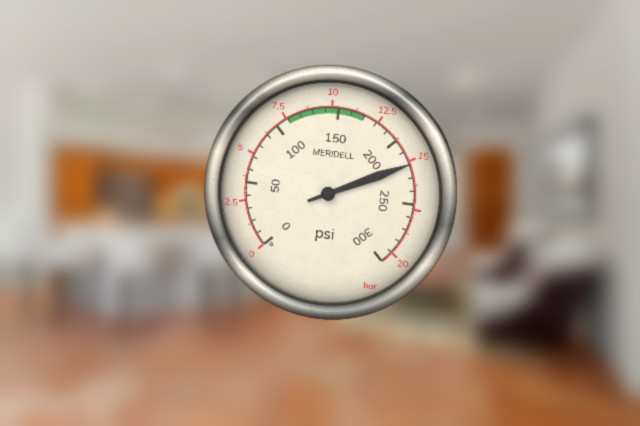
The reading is 220
